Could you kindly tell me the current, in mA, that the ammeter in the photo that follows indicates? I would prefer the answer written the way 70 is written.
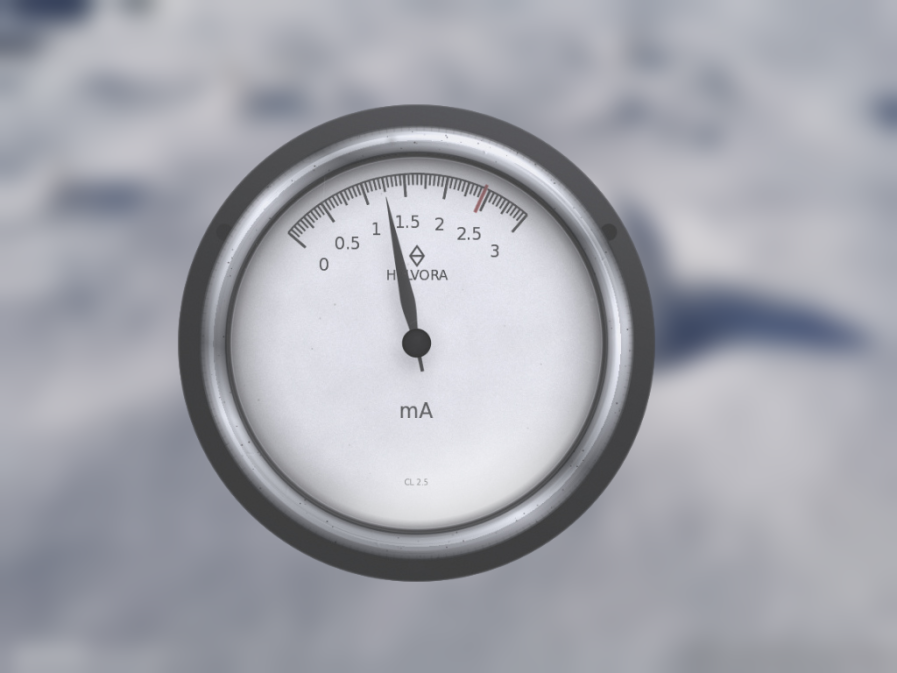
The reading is 1.25
